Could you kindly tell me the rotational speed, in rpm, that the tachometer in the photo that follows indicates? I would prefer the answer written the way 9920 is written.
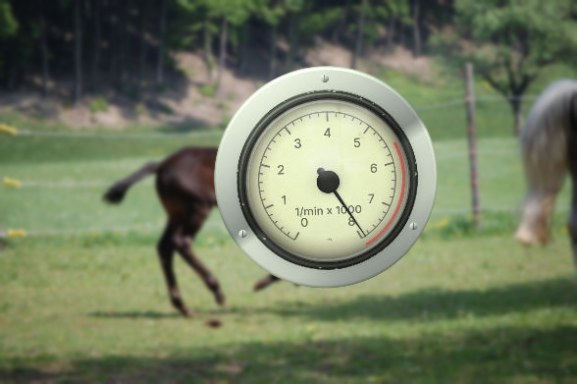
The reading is 7900
